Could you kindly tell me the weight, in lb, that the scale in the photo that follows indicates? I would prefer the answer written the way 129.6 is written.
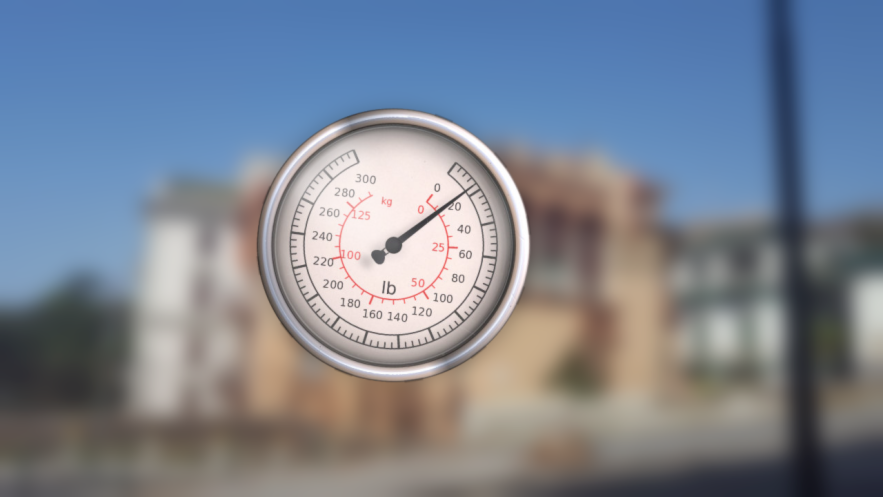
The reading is 16
